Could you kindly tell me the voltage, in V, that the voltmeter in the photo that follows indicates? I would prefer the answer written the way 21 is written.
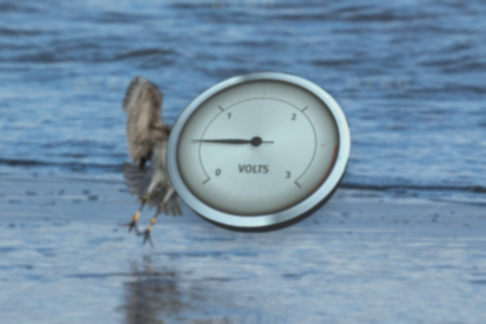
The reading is 0.5
